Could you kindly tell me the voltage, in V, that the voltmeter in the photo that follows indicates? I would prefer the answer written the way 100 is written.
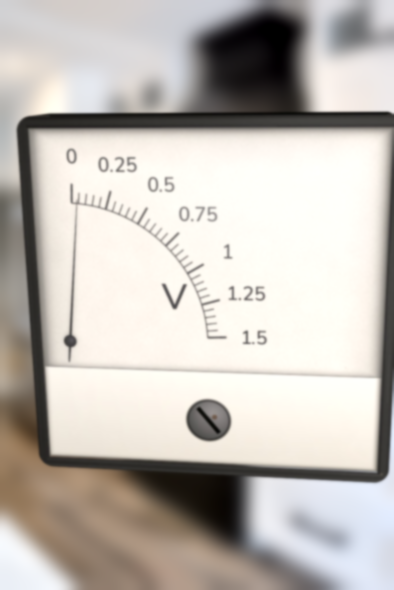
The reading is 0.05
